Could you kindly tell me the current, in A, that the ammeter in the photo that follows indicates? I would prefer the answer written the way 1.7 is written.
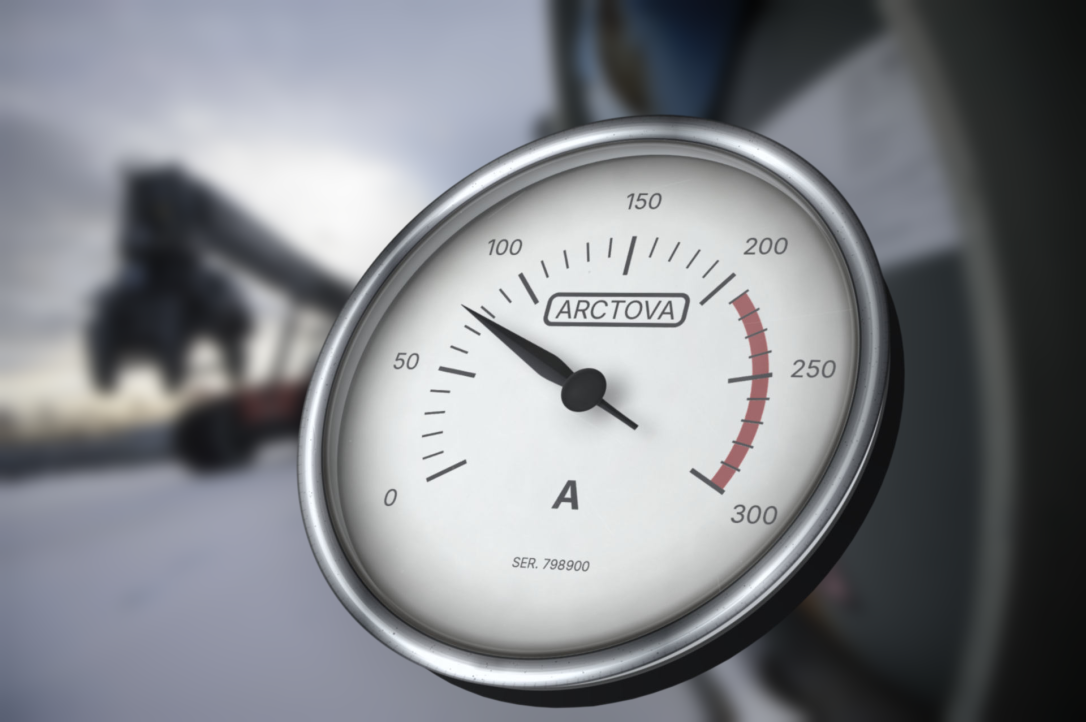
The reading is 75
